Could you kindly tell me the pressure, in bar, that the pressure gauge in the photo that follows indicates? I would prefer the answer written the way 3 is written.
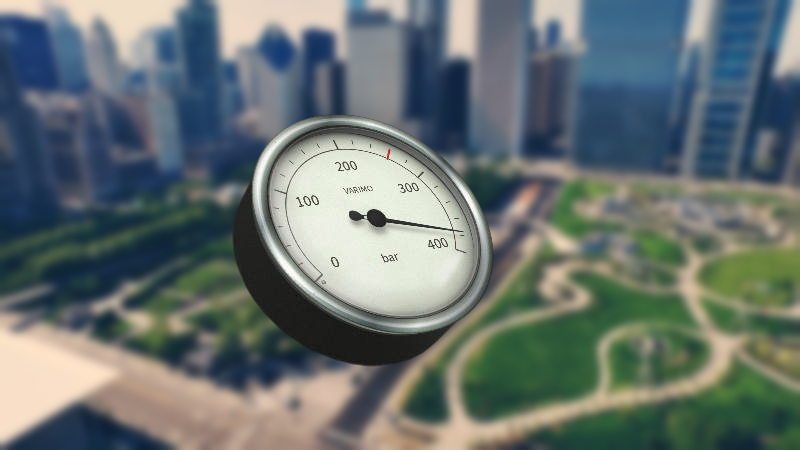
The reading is 380
